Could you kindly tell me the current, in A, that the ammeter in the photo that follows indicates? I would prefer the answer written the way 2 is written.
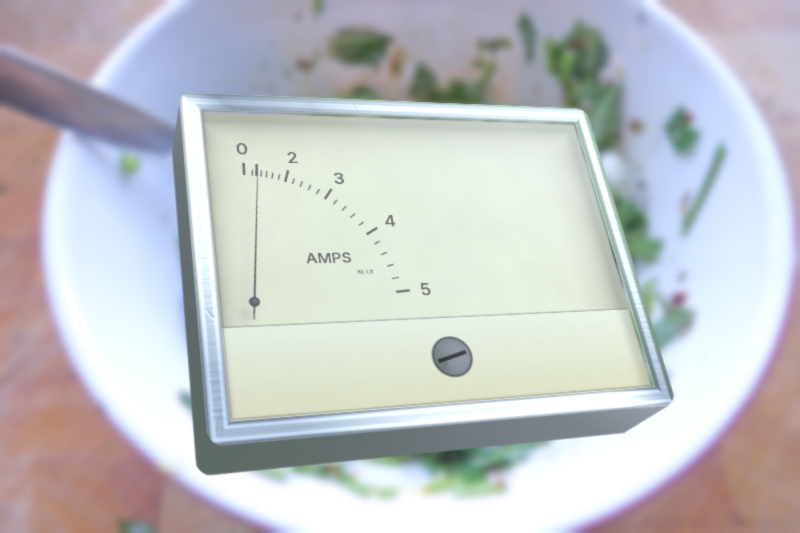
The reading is 1
